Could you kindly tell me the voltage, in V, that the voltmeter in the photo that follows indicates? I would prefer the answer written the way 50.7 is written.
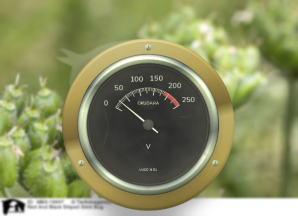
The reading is 25
